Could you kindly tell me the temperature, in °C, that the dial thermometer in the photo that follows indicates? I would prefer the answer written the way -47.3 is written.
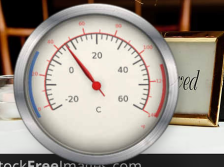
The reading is 8
